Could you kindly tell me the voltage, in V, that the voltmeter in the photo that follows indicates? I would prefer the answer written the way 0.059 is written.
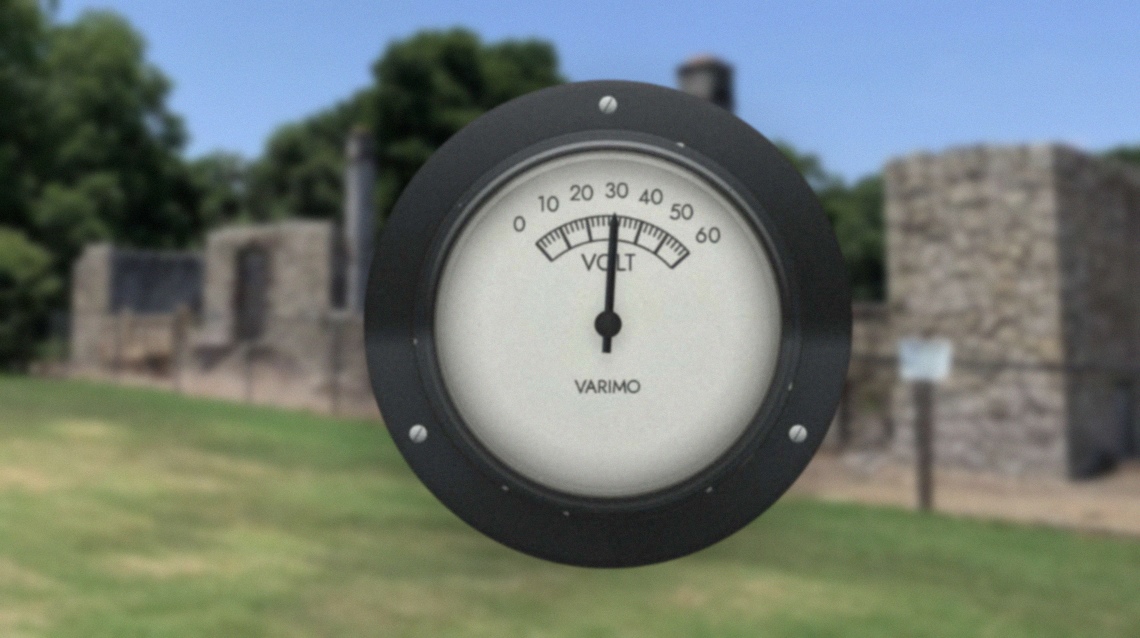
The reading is 30
